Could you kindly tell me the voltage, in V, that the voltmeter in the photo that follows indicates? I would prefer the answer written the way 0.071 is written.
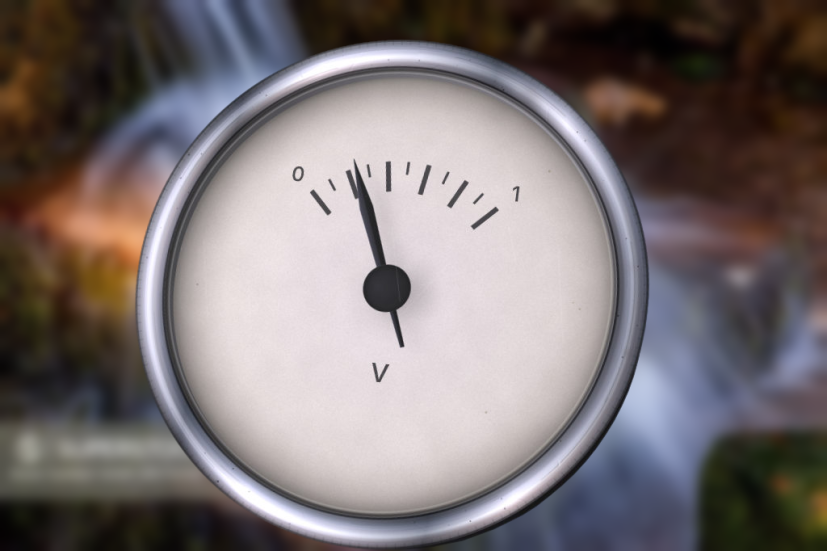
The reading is 0.25
